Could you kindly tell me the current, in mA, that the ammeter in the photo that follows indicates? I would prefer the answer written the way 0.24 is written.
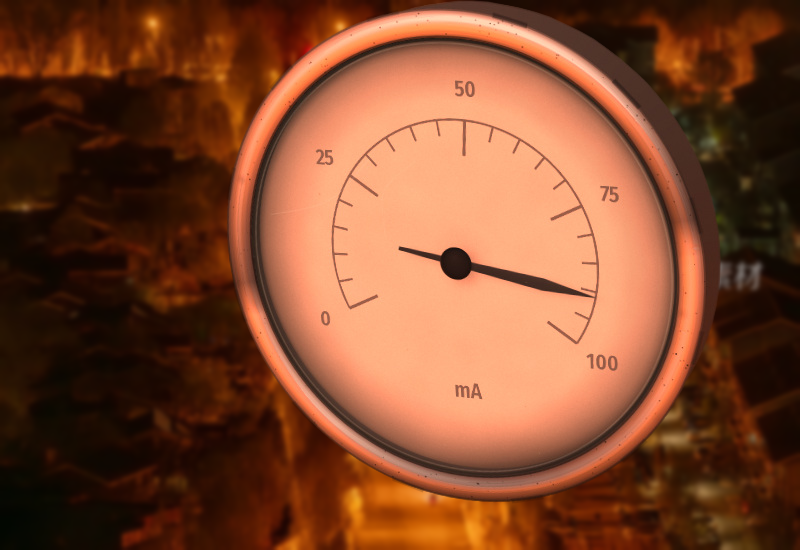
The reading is 90
